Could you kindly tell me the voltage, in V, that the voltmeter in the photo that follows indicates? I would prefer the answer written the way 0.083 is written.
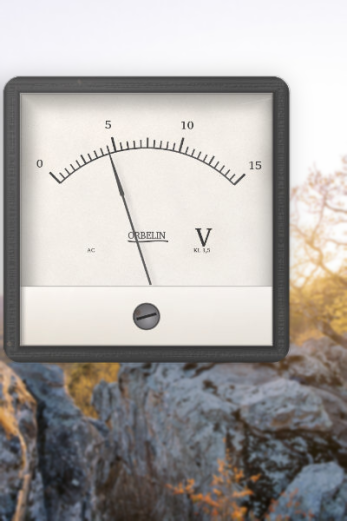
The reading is 4.5
